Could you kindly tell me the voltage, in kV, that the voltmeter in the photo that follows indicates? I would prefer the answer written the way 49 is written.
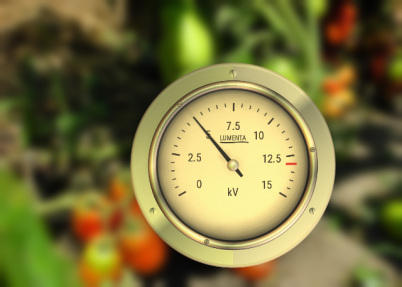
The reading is 5
